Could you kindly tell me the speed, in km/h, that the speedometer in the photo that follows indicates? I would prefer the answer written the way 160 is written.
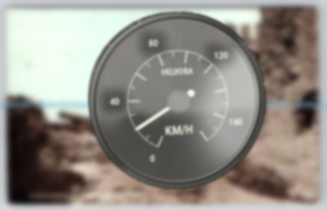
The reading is 20
